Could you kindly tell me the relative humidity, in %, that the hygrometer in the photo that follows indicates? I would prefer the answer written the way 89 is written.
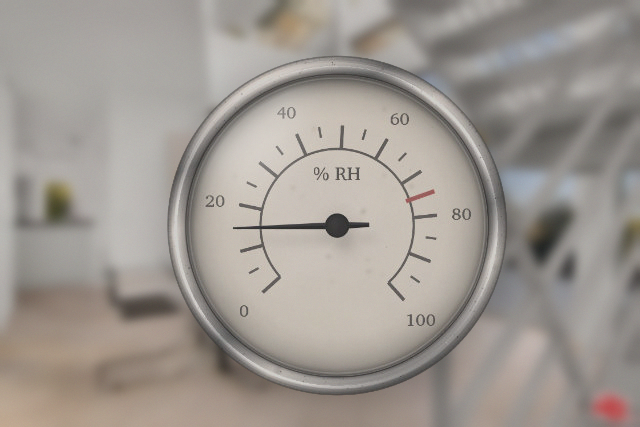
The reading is 15
